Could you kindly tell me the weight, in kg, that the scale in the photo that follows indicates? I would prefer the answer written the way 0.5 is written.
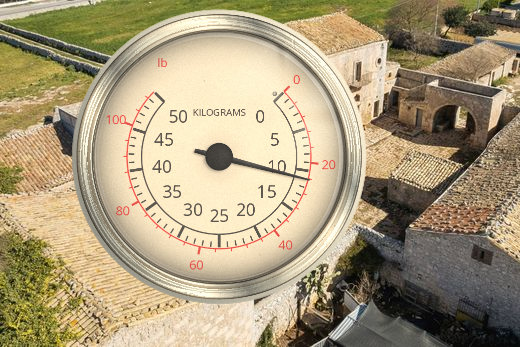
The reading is 11
